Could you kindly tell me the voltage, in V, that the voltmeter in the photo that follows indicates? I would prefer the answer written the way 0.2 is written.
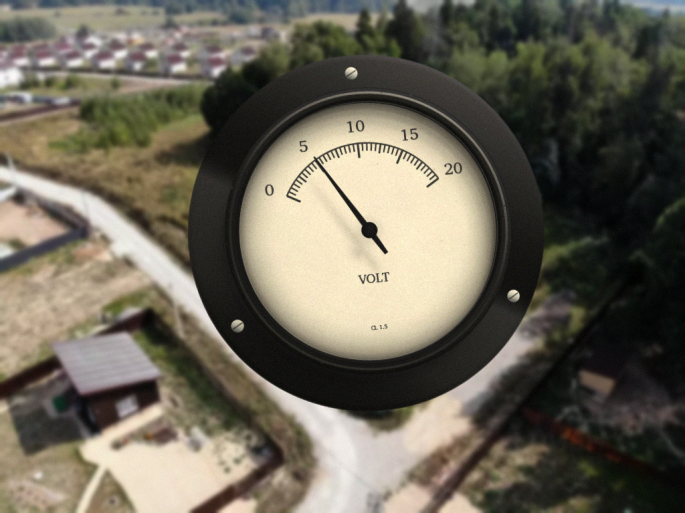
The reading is 5
